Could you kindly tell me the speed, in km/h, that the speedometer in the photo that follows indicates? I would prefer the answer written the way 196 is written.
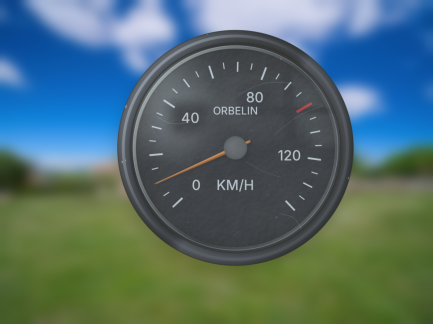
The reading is 10
